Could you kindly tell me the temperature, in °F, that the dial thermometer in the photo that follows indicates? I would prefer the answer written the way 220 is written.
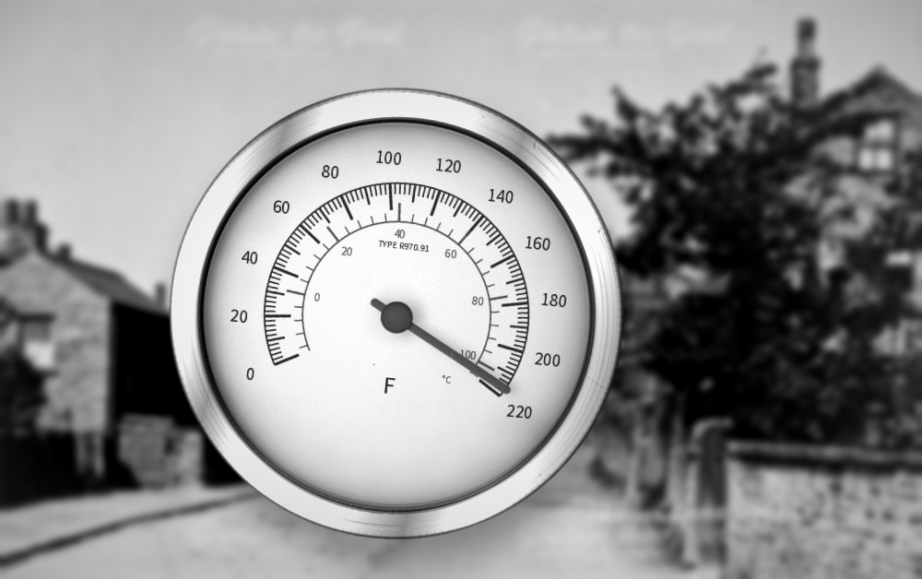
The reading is 216
